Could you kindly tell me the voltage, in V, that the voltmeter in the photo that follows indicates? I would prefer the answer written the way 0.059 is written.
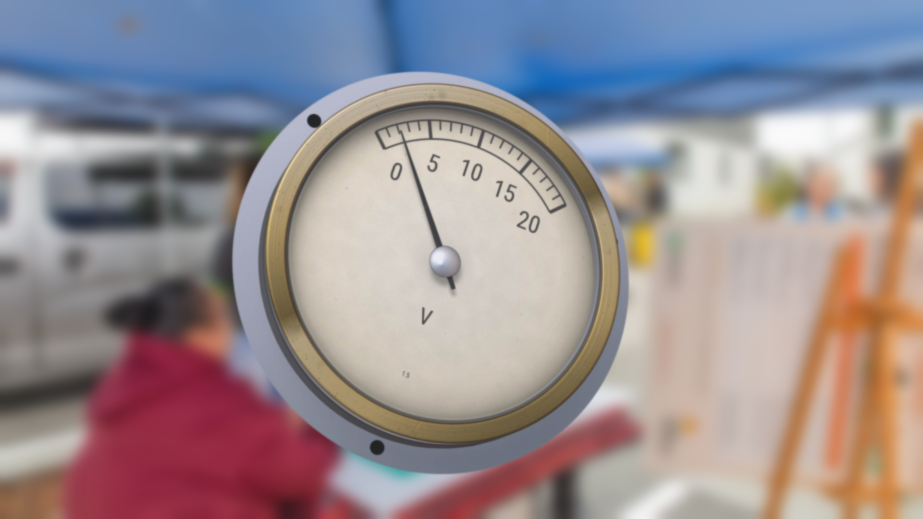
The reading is 2
